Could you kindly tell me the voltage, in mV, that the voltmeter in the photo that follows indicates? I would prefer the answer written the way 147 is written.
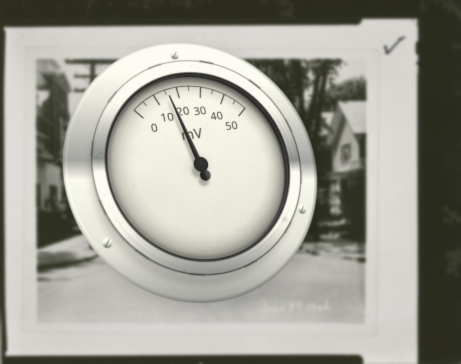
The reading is 15
